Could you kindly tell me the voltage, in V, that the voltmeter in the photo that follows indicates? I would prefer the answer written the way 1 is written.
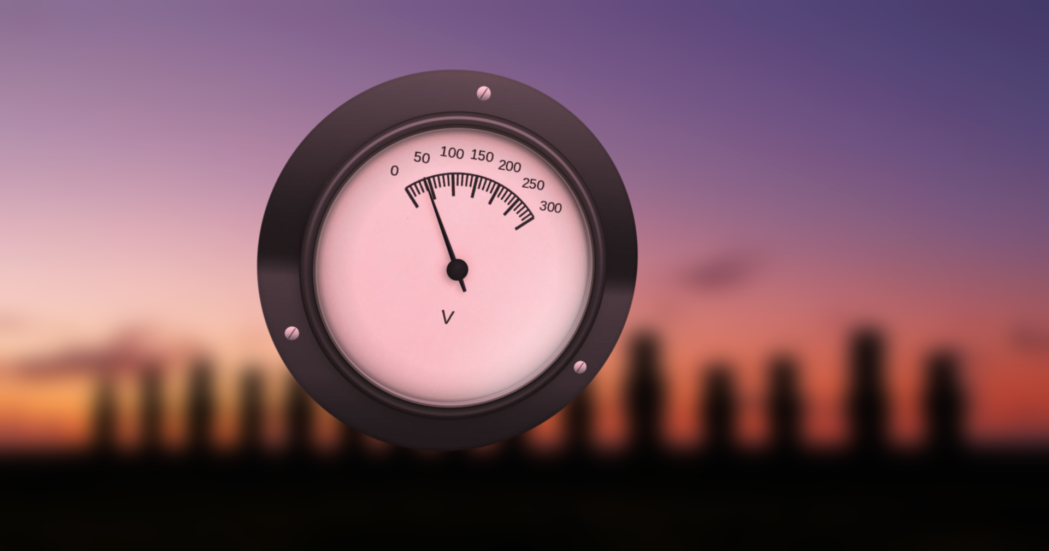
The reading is 40
